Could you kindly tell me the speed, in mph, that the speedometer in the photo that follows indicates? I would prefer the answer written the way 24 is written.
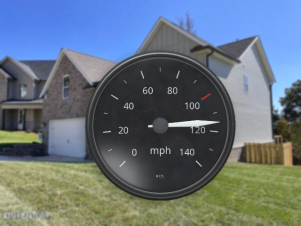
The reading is 115
